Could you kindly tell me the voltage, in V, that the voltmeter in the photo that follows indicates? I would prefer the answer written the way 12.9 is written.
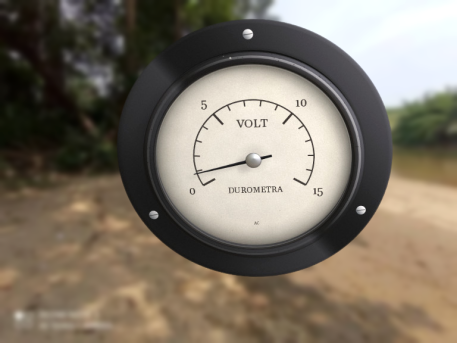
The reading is 1
